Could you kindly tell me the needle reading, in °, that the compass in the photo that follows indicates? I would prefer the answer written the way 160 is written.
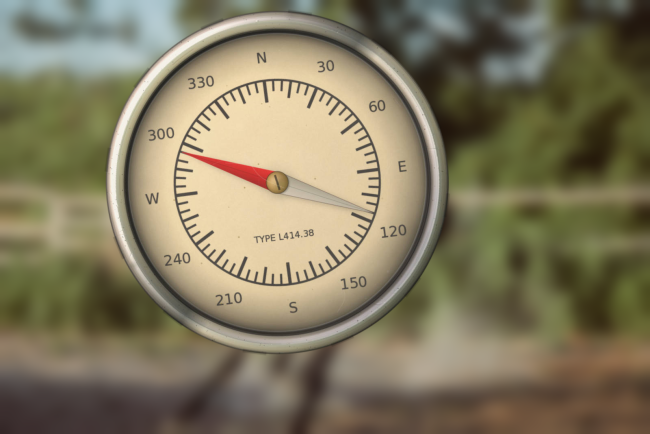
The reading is 295
